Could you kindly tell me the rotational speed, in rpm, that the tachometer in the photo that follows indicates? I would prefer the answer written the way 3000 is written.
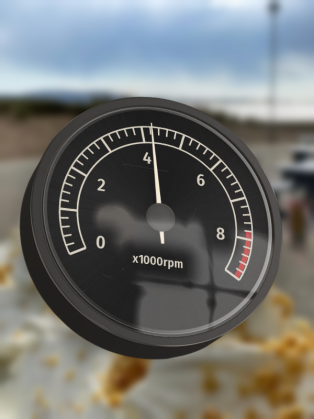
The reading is 4200
